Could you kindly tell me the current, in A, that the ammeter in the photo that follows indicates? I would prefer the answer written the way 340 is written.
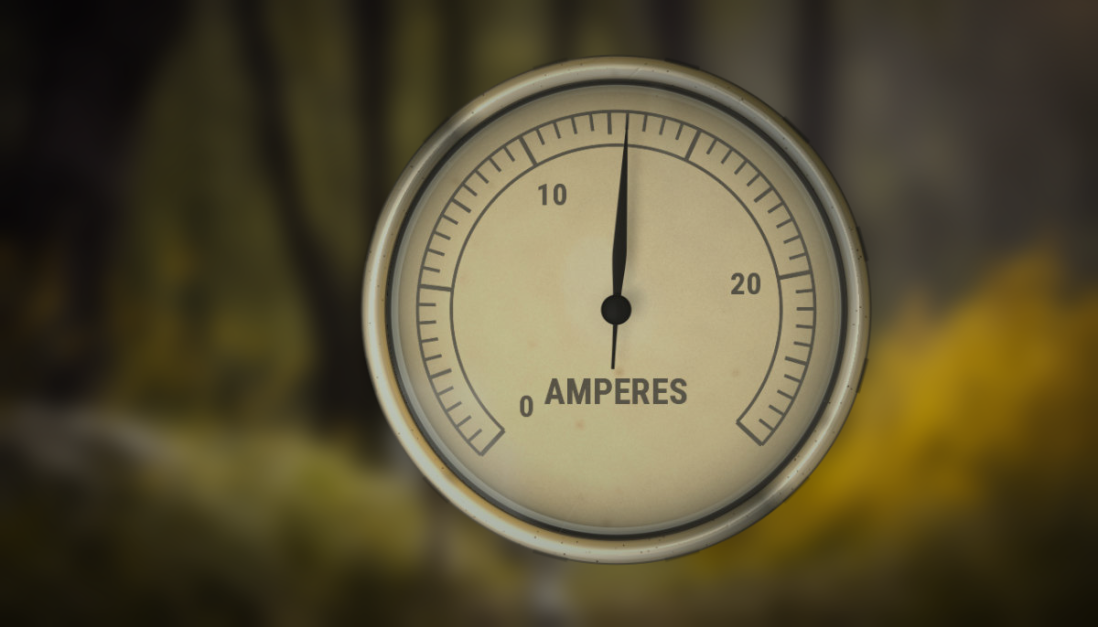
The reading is 13
